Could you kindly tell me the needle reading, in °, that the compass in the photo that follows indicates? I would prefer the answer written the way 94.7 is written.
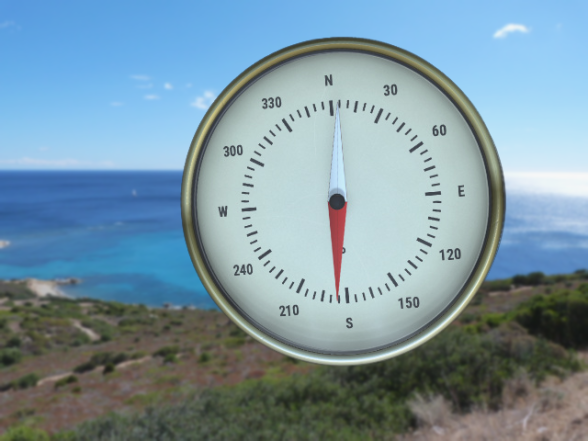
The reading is 185
